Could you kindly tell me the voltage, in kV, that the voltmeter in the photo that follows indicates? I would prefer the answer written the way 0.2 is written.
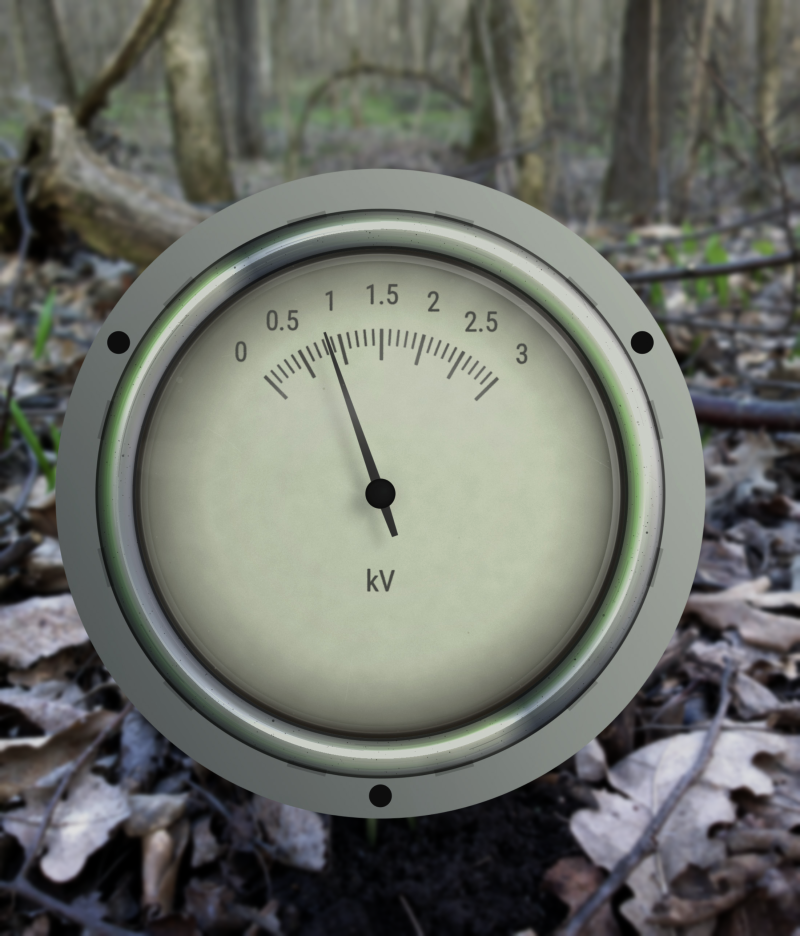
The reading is 0.85
